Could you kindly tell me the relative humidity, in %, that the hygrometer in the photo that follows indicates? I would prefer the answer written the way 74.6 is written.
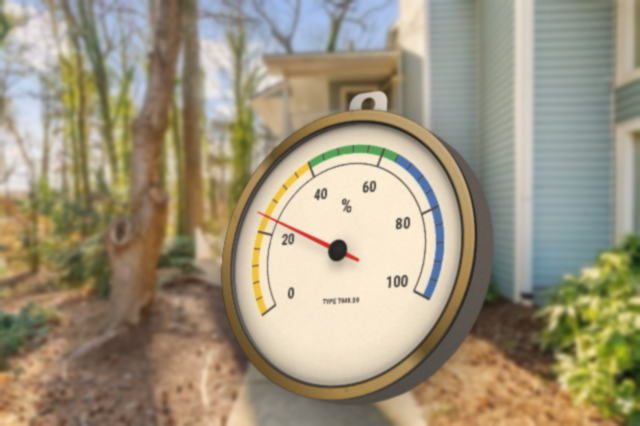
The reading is 24
